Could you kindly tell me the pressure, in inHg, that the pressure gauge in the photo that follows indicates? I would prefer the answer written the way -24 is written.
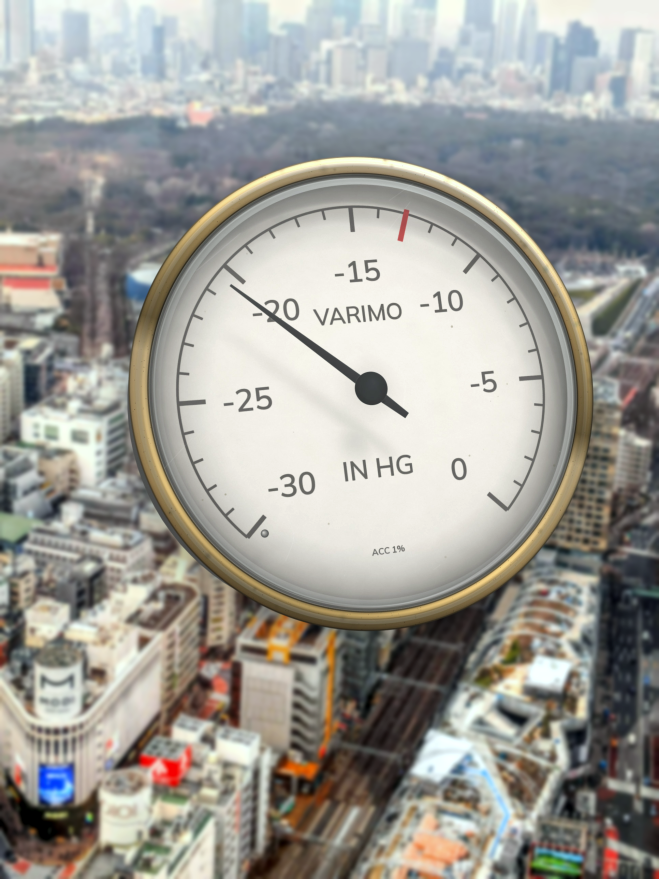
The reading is -20.5
